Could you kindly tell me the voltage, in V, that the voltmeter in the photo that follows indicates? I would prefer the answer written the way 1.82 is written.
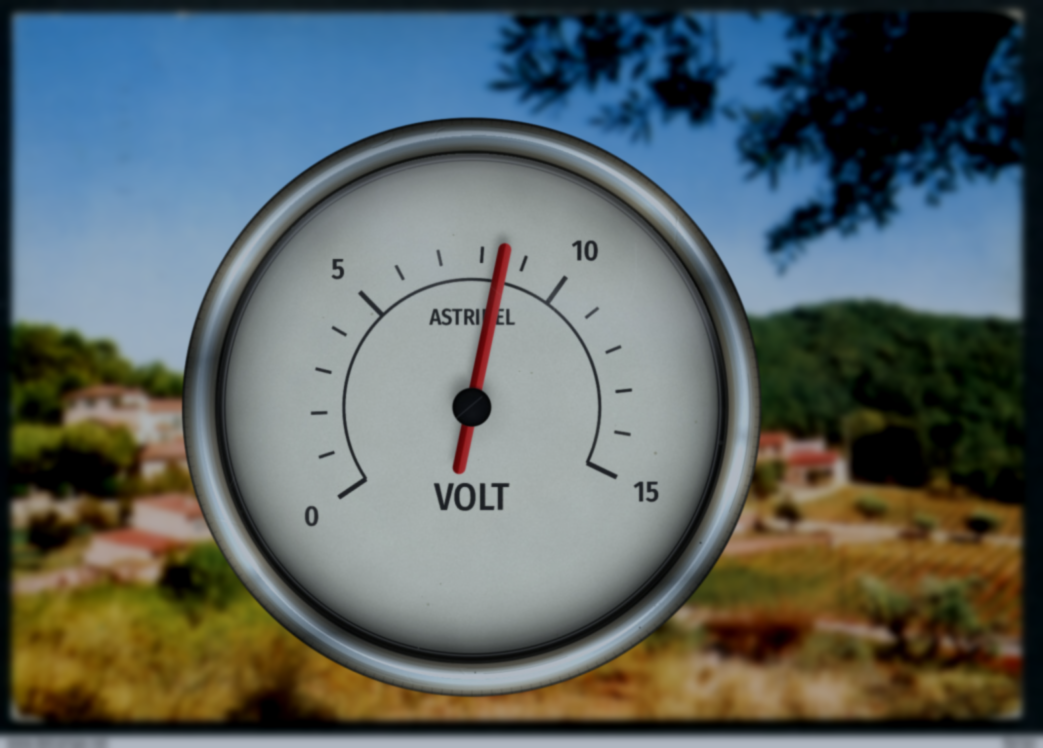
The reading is 8.5
